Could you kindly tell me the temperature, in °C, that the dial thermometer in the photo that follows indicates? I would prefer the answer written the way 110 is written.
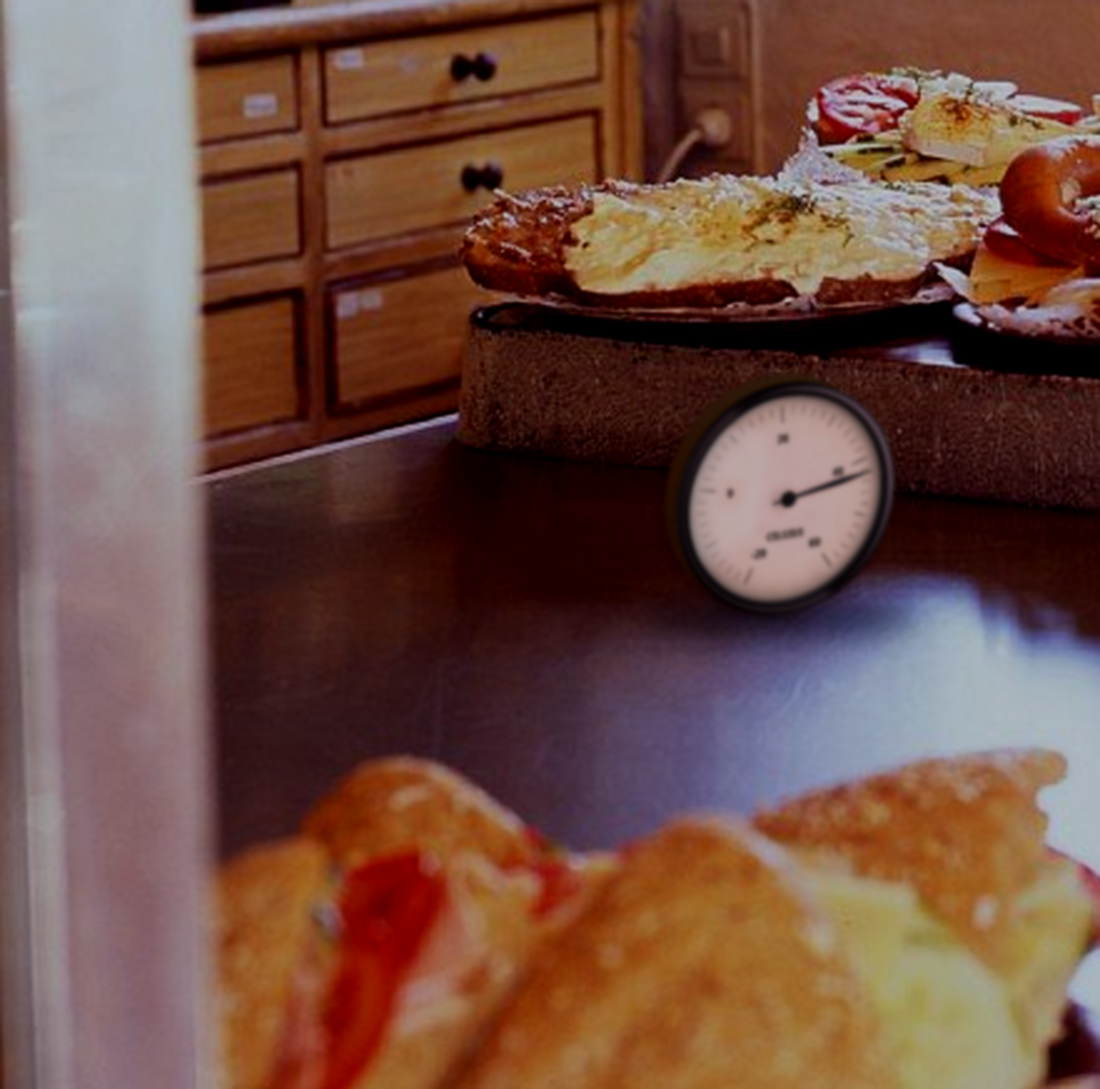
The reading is 42
